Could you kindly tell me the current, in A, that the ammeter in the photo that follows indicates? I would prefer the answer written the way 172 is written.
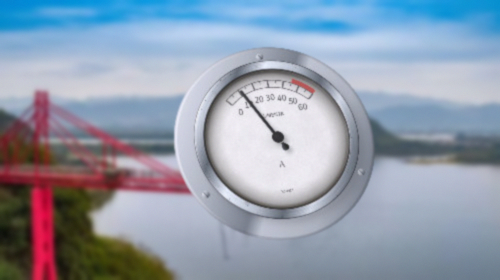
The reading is 10
